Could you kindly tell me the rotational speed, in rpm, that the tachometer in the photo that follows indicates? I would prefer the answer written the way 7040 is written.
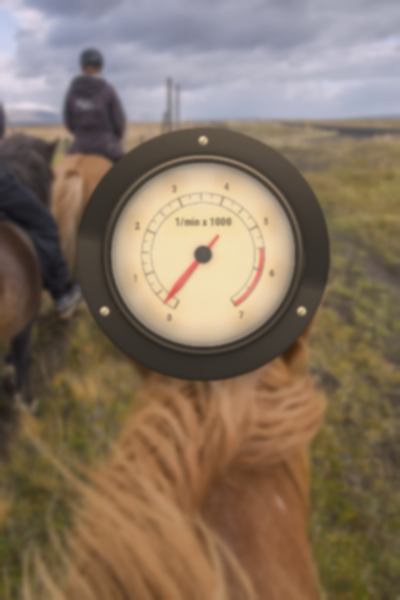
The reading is 250
